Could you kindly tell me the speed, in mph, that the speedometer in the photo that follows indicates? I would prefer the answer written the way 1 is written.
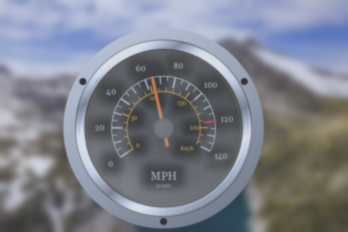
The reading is 65
